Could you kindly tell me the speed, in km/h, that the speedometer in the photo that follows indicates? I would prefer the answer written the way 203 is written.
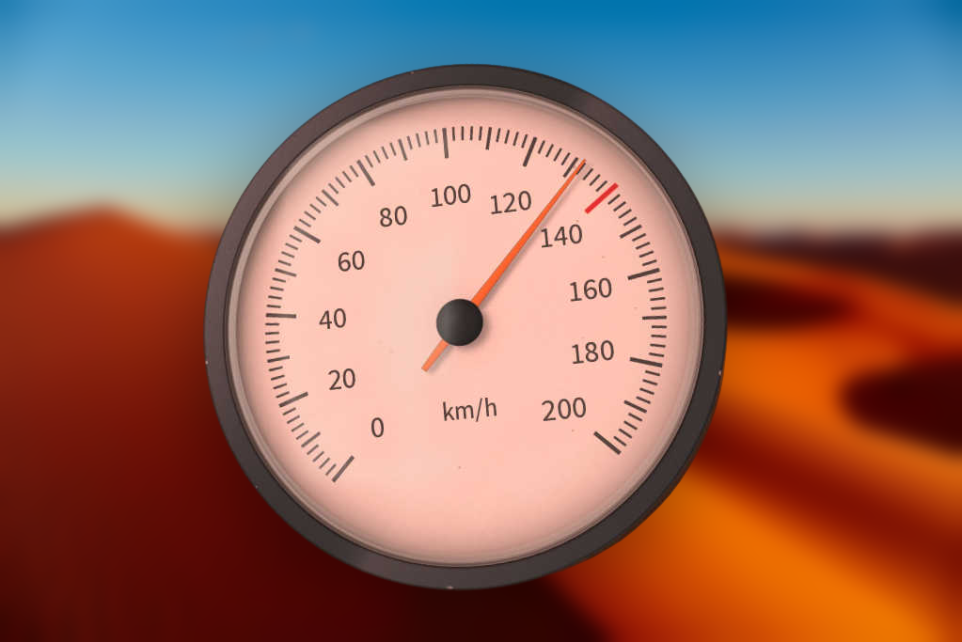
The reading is 132
